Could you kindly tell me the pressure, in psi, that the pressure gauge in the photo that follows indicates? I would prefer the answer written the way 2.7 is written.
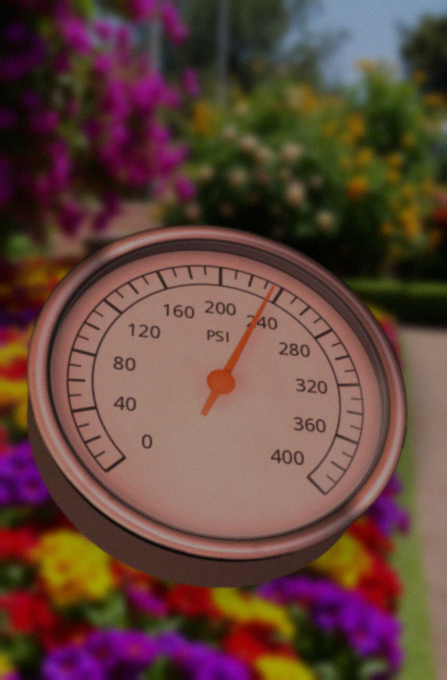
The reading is 235
